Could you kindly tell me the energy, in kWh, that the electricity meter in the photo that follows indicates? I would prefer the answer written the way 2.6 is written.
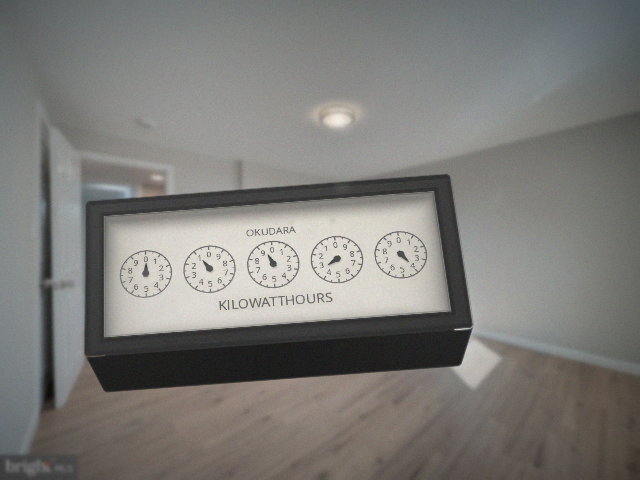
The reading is 934
